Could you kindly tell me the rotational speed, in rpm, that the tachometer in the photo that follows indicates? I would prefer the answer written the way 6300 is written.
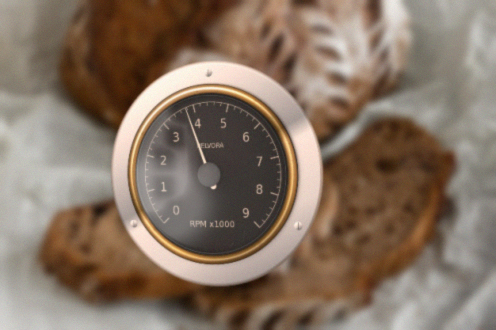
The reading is 3800
